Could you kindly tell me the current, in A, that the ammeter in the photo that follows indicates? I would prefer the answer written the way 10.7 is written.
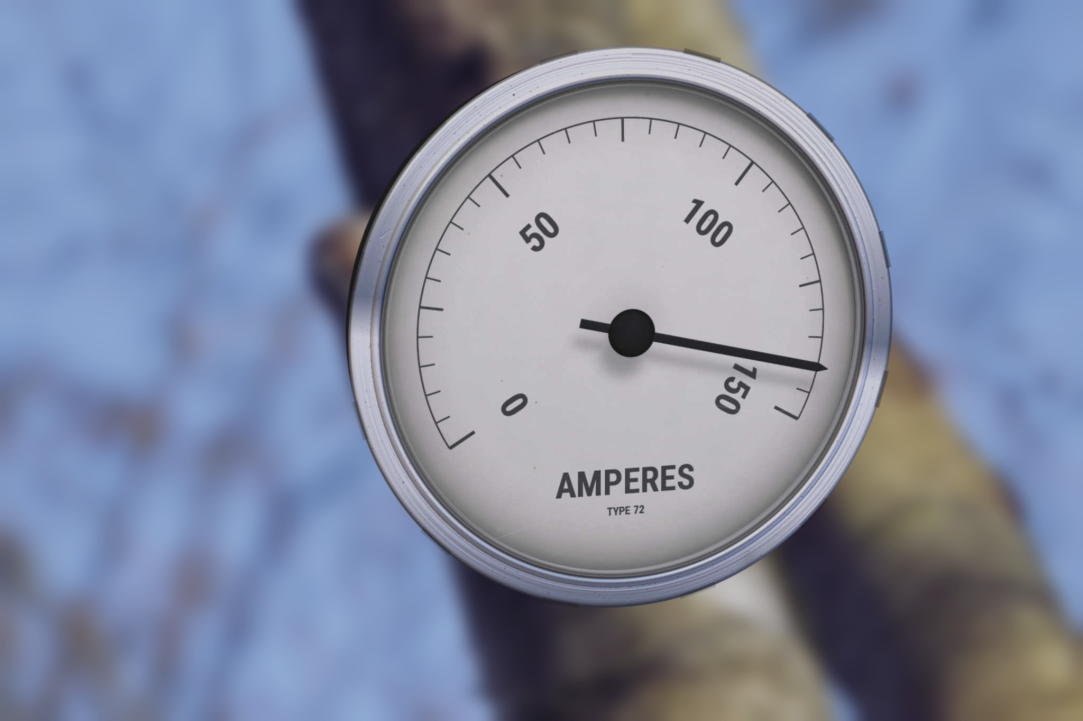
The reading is 140
